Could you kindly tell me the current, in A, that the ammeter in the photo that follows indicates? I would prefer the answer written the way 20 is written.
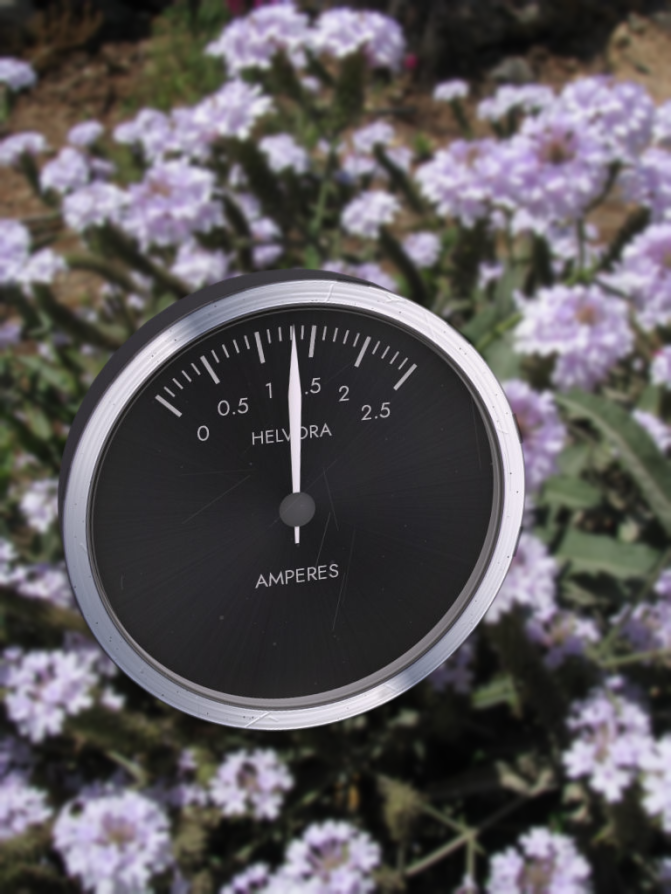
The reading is 1.3
